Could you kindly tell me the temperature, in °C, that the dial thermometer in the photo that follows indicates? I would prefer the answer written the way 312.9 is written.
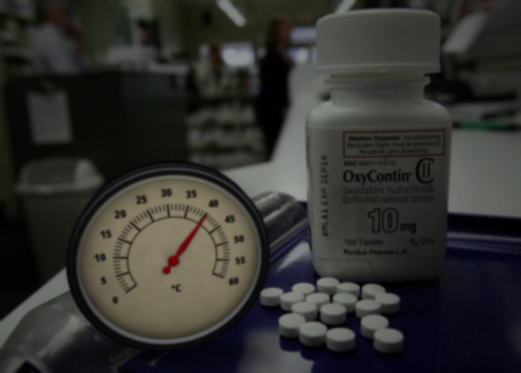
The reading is 40
